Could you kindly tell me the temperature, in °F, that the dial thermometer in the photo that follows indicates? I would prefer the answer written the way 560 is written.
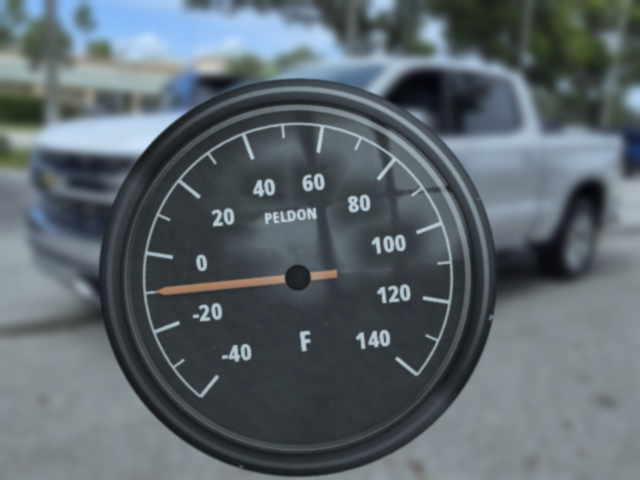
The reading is -10
